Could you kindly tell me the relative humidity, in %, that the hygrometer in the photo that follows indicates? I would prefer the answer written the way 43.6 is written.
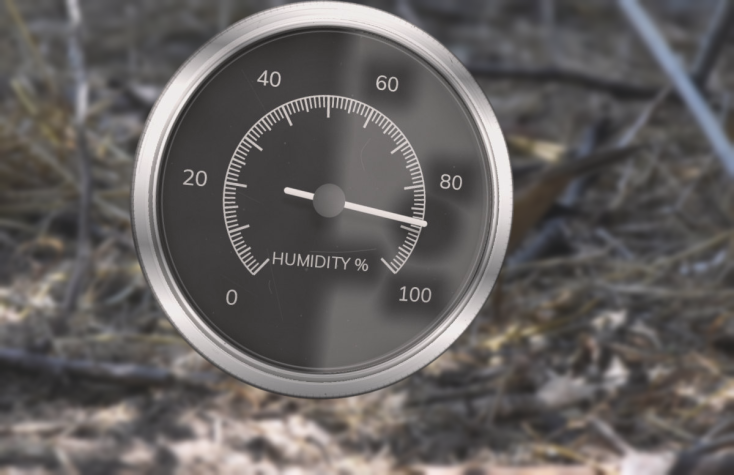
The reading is 88
